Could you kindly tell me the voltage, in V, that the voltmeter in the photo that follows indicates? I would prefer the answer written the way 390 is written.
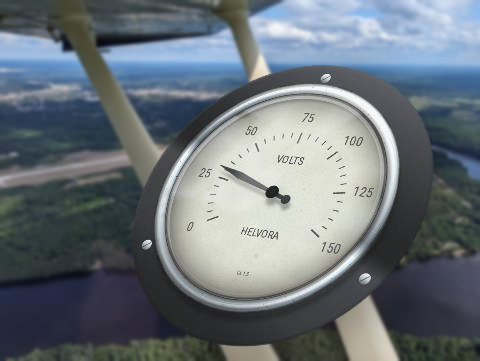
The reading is 30
